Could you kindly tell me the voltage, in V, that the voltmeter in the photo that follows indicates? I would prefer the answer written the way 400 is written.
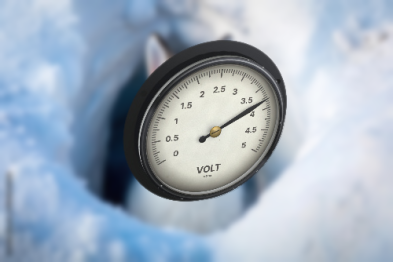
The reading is 3.75
